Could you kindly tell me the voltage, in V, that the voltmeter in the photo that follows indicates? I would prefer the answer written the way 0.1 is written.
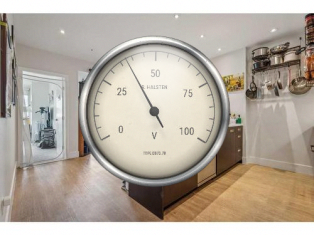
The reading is 37.5
